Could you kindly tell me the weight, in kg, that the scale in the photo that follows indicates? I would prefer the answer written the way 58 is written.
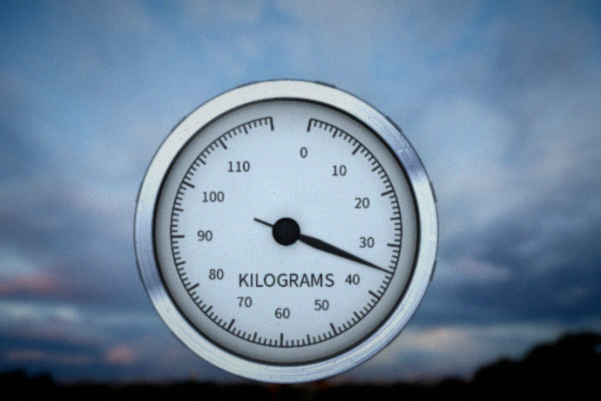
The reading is 35
